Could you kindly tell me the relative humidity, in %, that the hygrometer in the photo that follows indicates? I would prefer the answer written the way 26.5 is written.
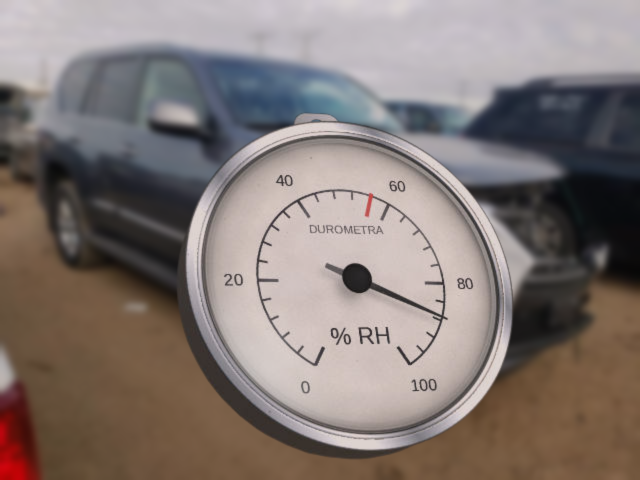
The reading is 88
